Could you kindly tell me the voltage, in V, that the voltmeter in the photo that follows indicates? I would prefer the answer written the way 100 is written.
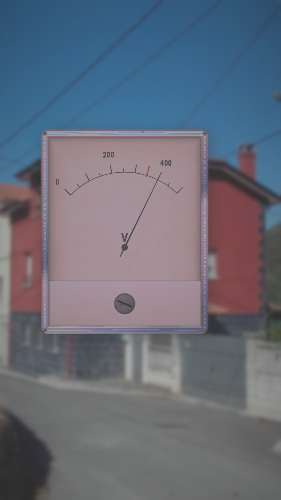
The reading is 400
